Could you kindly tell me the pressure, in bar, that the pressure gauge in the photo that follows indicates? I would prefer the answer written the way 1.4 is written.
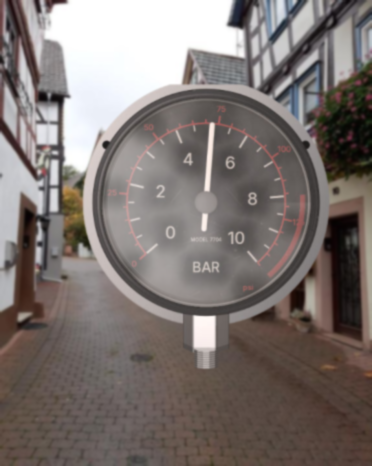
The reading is 5
